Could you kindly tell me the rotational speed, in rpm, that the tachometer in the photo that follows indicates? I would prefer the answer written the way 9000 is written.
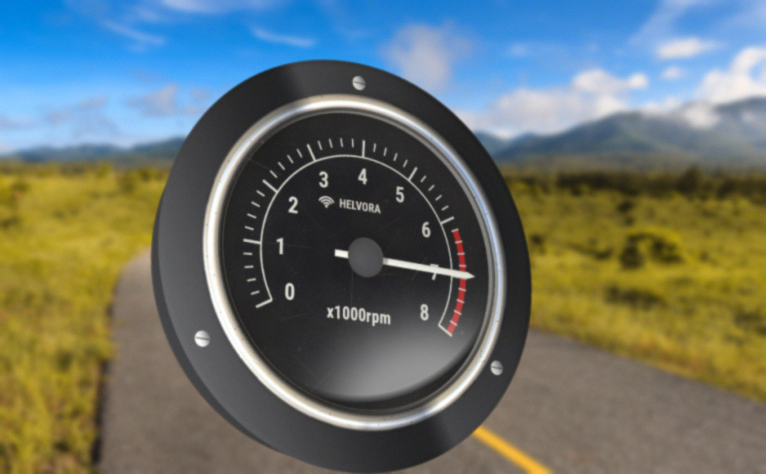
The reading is 7000
